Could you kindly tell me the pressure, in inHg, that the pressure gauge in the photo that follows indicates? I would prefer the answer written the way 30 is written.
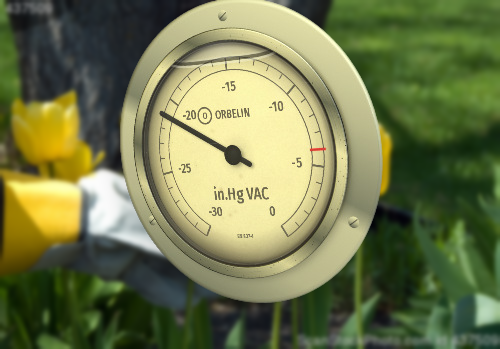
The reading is -21
